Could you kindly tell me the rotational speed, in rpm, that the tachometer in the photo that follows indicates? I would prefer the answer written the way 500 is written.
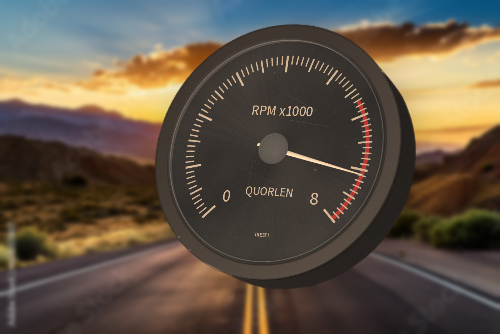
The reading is 7100
